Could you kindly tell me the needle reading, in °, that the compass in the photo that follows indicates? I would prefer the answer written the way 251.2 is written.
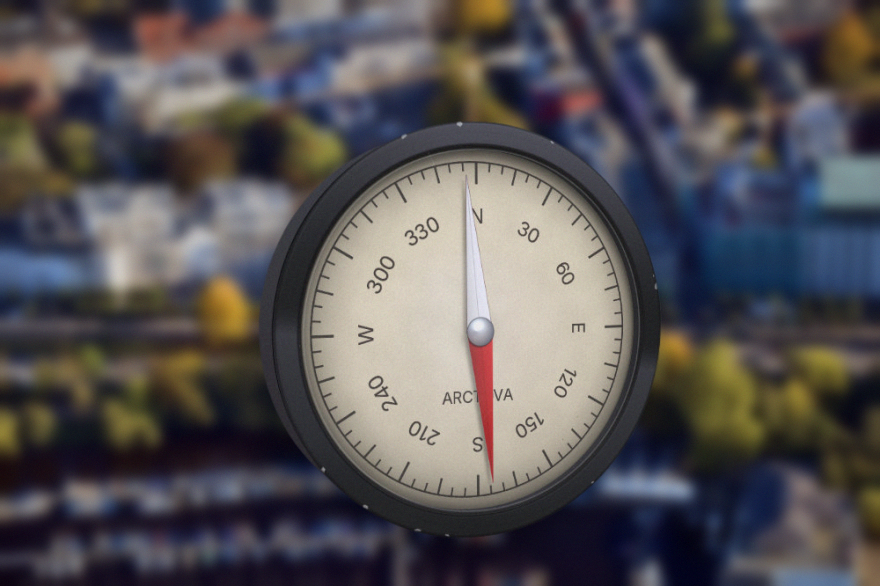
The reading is 175
